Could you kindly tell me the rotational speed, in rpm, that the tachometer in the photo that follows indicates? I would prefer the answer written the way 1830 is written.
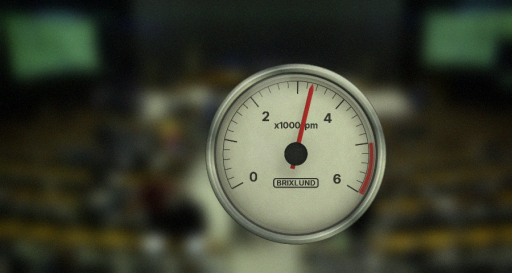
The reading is 3300
